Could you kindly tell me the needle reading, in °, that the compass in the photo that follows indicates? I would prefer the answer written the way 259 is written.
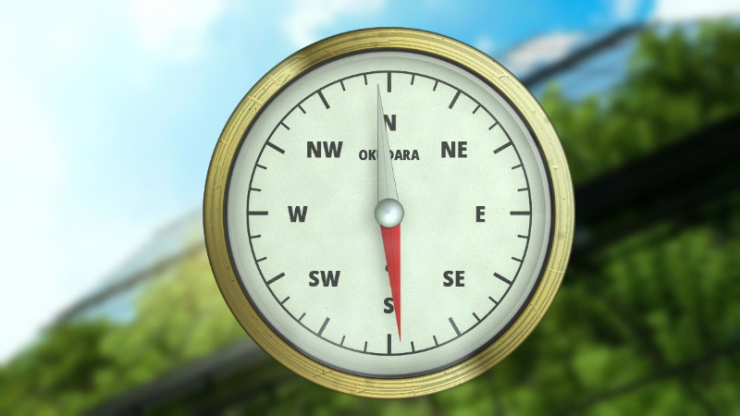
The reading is 175
